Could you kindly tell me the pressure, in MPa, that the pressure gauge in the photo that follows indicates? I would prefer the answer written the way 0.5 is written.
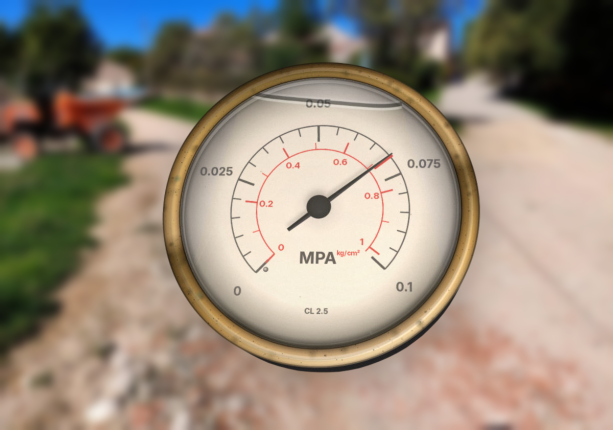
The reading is 0.07
